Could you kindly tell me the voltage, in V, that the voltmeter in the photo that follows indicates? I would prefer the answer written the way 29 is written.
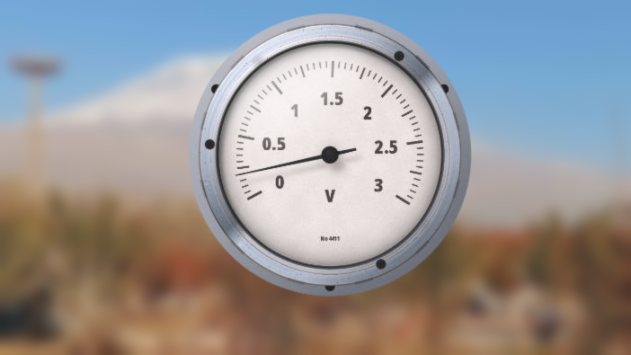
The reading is 0.2
